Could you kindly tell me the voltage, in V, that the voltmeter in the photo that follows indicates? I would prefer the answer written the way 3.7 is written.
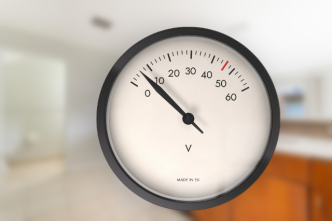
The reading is 6
